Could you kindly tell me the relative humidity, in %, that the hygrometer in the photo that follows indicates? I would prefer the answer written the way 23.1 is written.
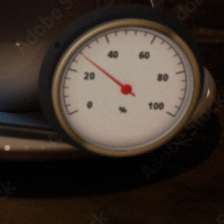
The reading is 28
